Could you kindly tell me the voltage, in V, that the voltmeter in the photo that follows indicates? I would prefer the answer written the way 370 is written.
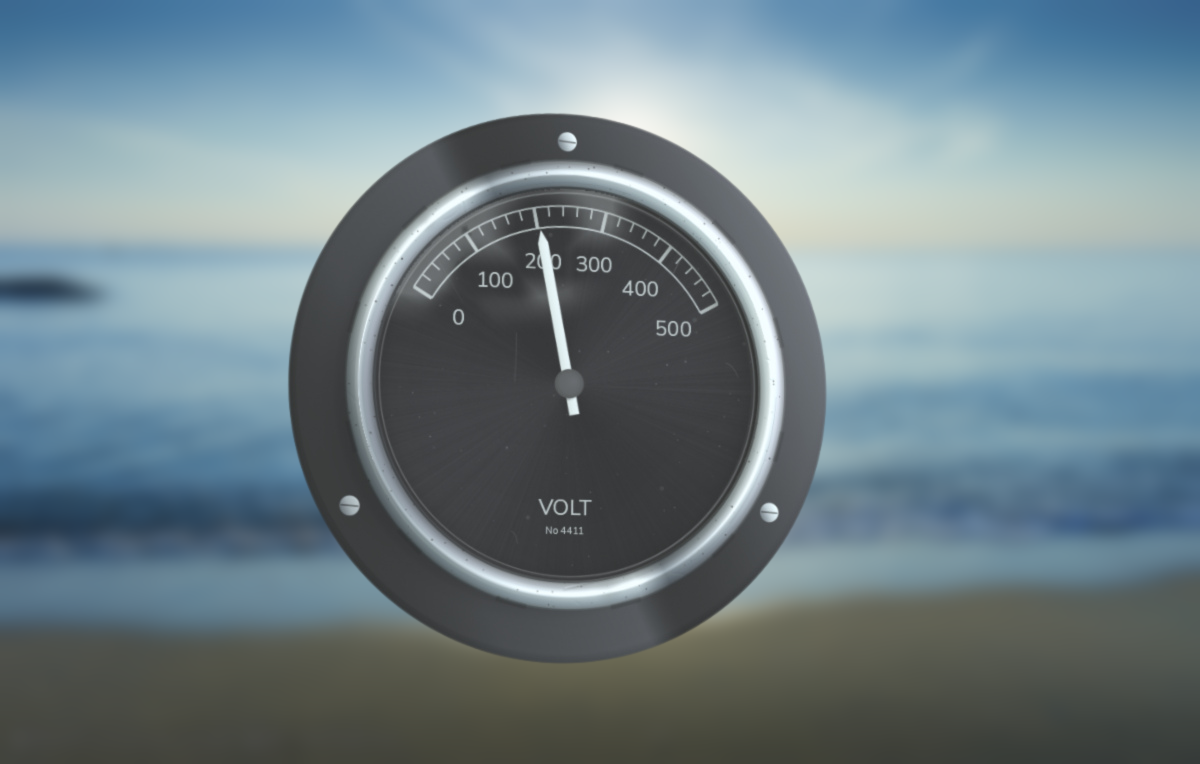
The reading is 200
